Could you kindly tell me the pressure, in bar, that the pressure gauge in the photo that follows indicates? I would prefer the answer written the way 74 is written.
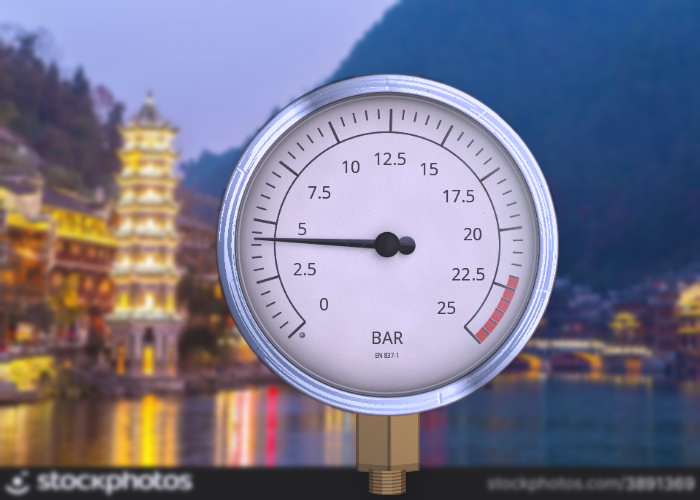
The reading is 4.25
